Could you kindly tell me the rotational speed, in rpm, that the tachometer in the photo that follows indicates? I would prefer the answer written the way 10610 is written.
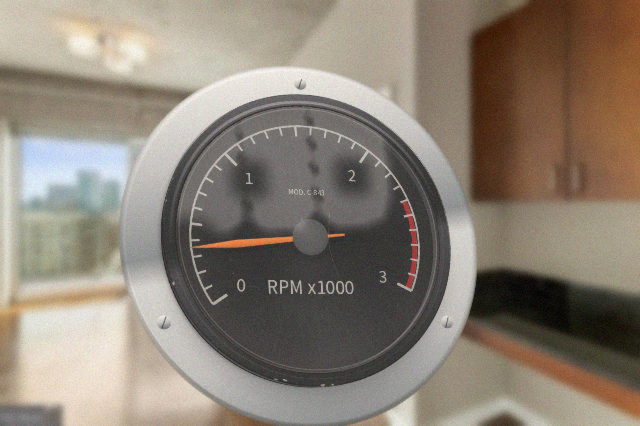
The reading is 350
